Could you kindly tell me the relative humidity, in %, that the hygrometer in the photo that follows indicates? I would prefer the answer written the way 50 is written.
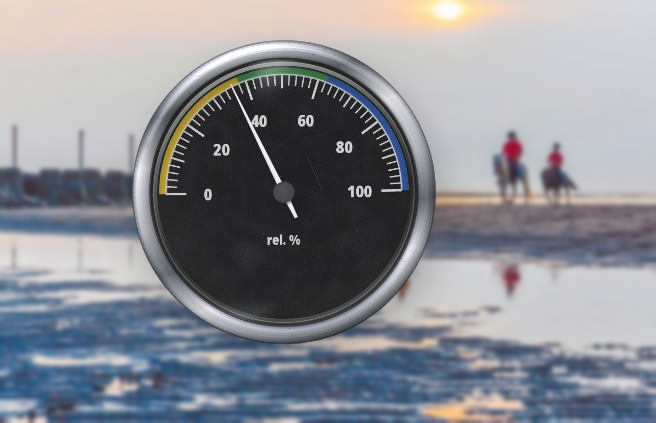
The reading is 36
